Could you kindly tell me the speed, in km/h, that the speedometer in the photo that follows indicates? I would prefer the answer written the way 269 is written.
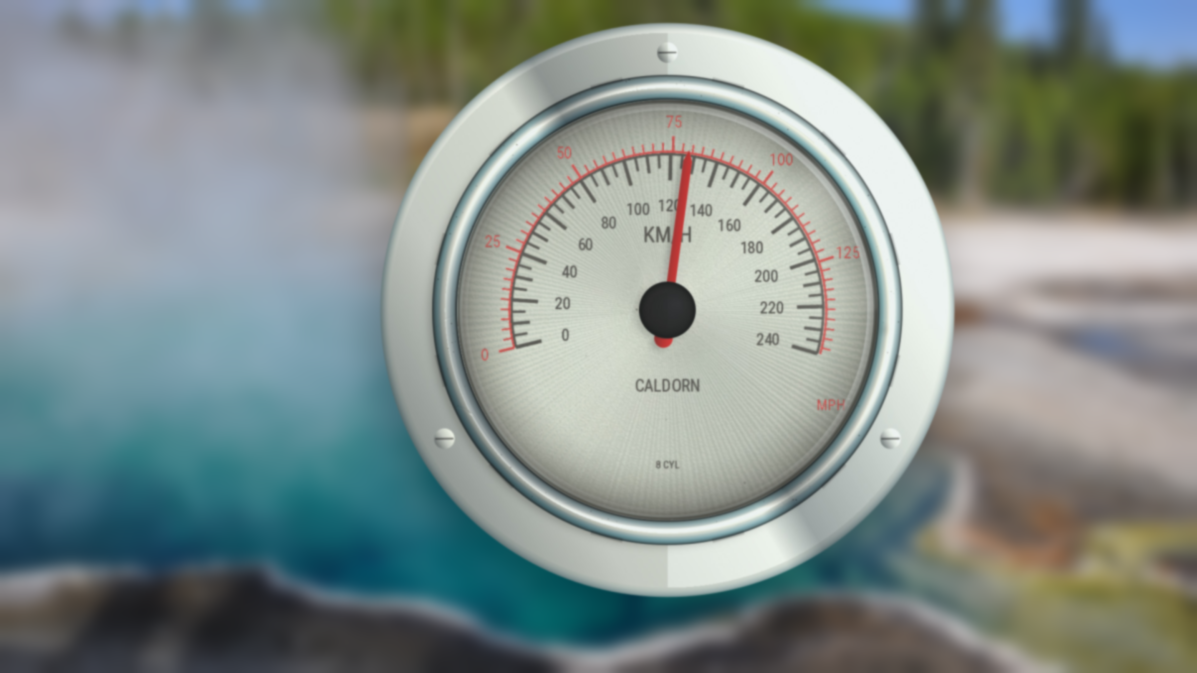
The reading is 127.5
